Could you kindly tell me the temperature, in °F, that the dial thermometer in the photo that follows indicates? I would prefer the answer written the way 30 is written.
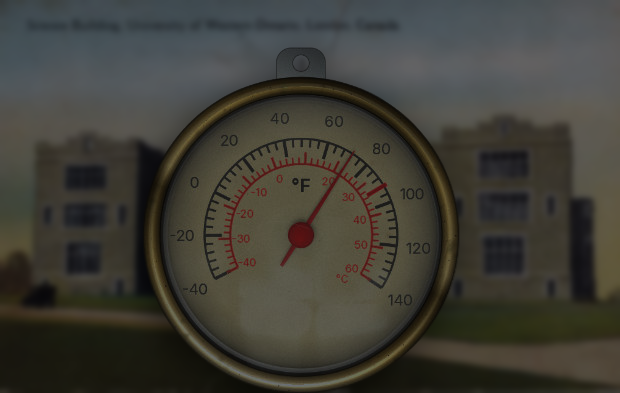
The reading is 72
